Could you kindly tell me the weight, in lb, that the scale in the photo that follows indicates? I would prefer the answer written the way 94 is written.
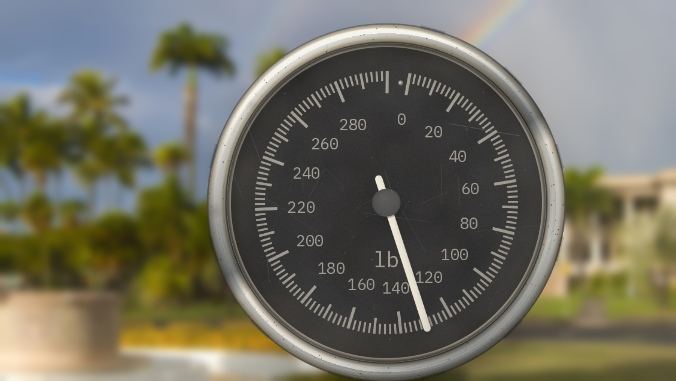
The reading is 130
